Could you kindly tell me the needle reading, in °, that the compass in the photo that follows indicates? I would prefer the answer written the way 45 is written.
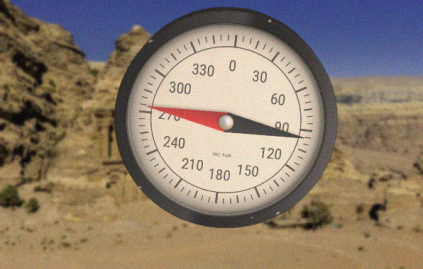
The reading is 275
